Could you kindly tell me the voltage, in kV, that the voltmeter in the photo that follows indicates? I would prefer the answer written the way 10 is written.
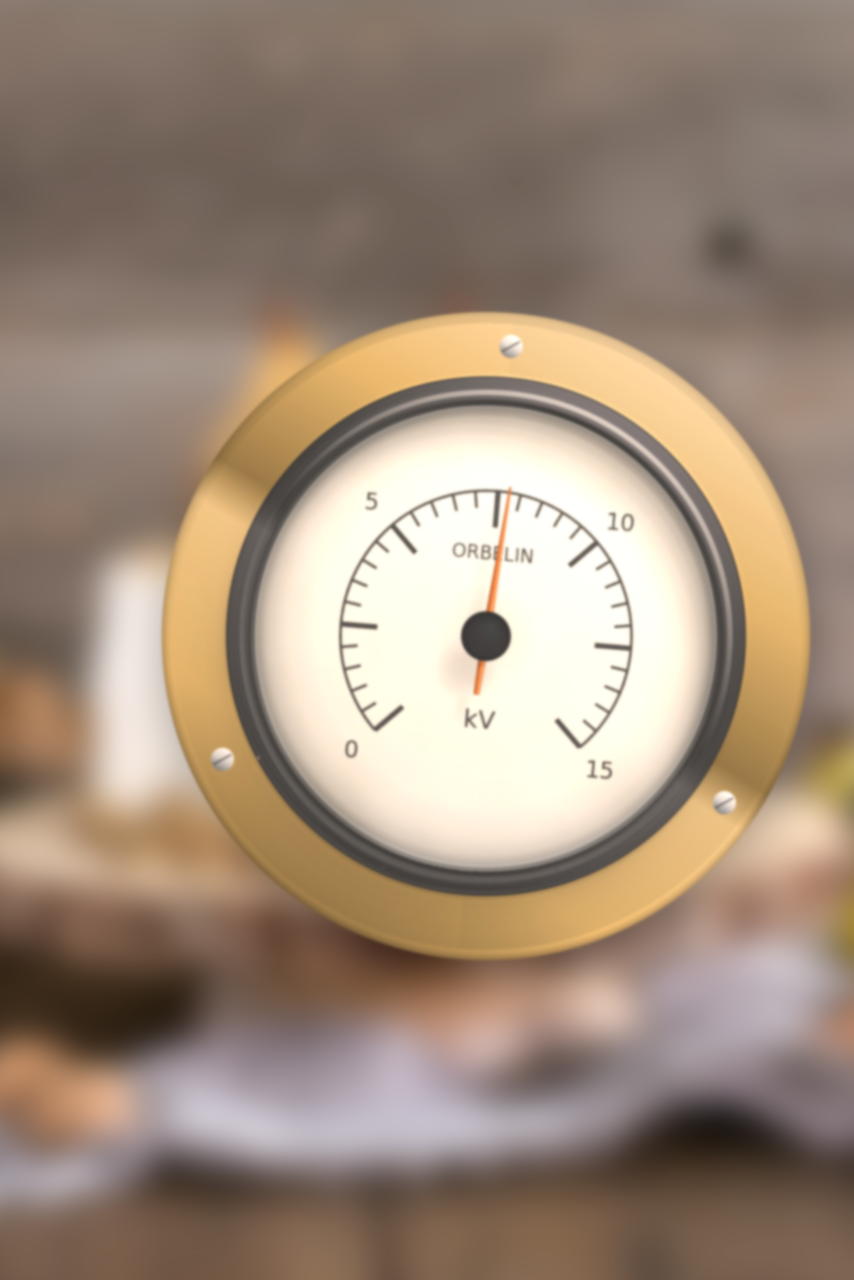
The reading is 7.75
